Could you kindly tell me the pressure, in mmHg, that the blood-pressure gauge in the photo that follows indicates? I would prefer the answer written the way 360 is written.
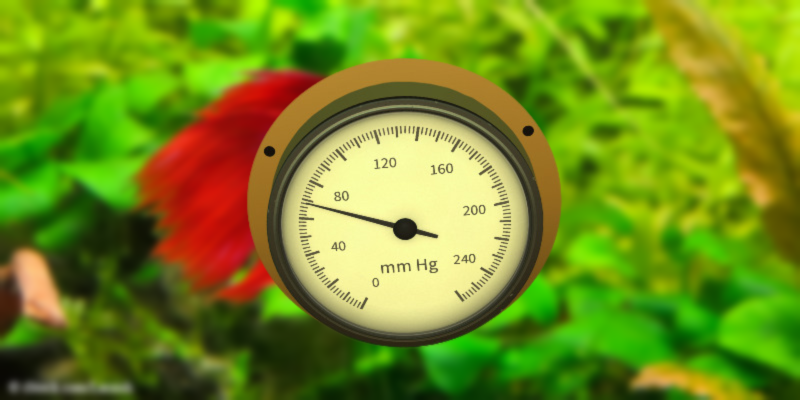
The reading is 70
